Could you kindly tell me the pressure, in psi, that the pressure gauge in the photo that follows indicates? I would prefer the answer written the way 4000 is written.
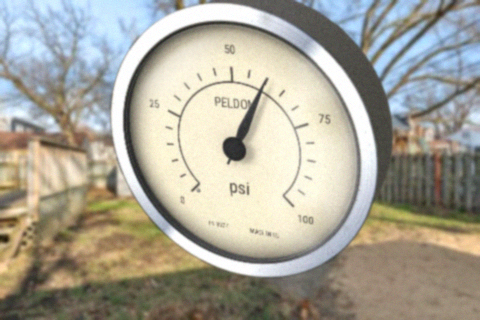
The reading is 60
